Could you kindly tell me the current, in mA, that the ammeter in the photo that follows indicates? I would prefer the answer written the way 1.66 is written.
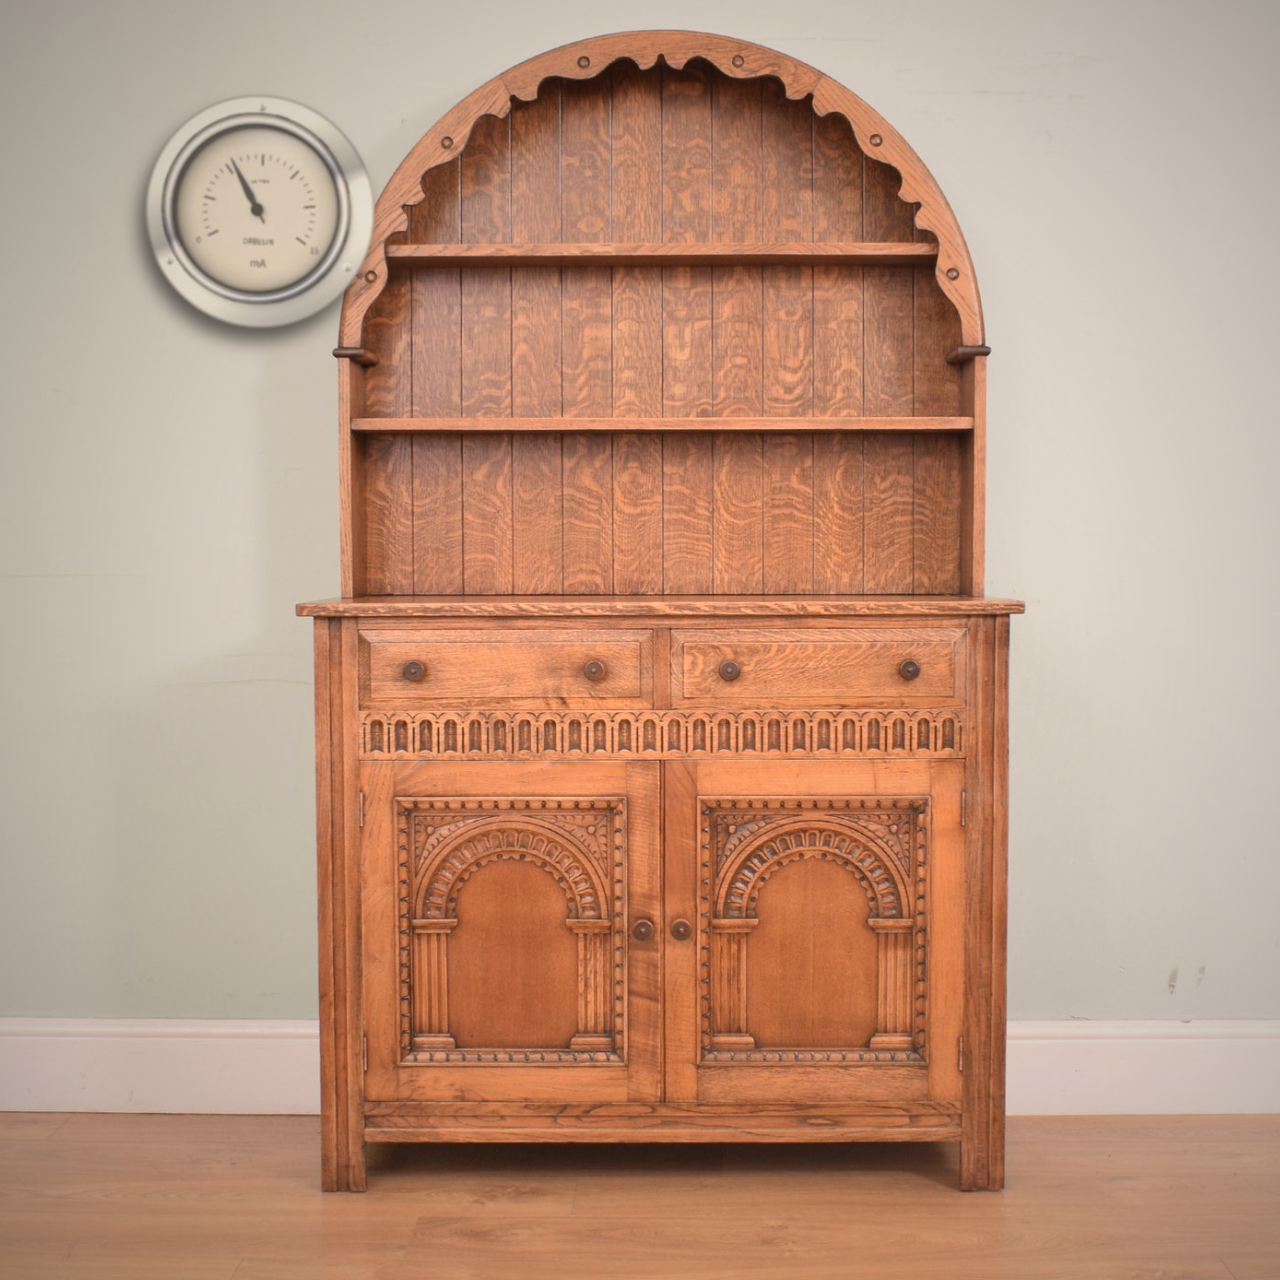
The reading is 5.5
